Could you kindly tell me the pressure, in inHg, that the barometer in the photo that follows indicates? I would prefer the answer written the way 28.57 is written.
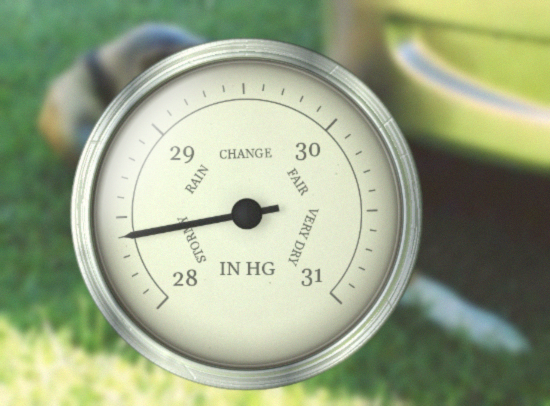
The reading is 28.4
